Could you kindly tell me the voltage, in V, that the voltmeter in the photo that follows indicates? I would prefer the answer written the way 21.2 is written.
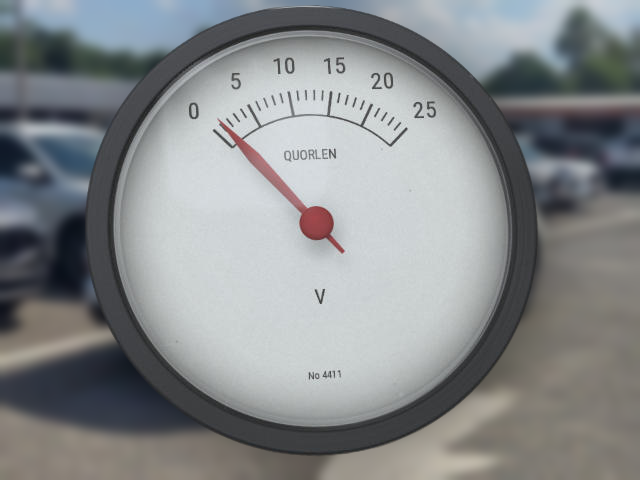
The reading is 1
